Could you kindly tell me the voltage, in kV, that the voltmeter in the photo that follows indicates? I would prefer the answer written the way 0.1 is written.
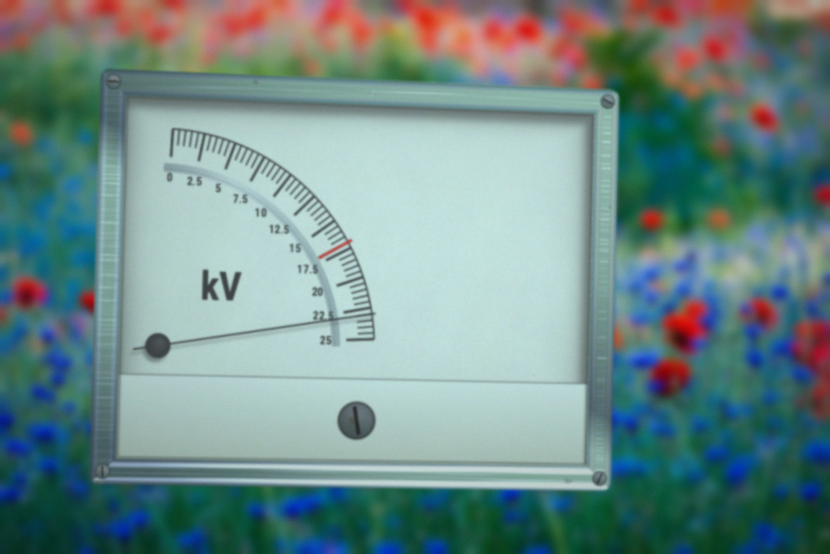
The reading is 23
